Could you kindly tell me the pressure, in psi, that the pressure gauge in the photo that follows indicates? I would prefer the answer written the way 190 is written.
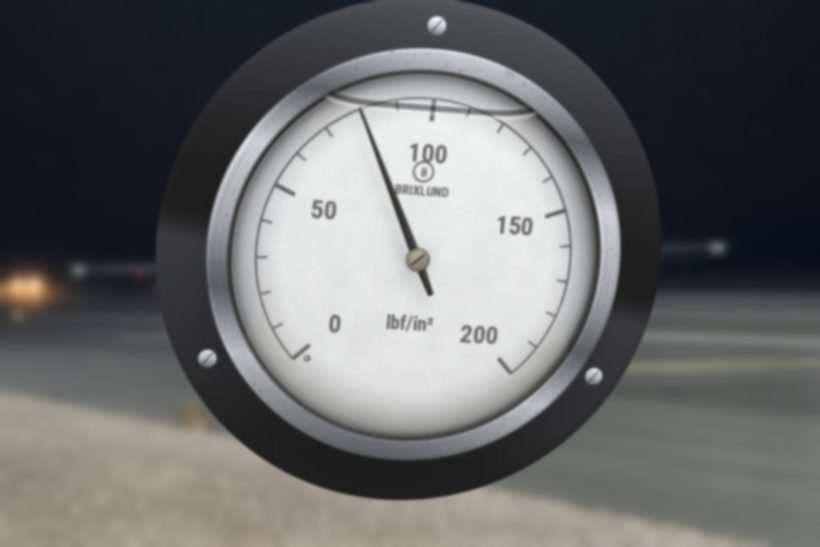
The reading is 80
